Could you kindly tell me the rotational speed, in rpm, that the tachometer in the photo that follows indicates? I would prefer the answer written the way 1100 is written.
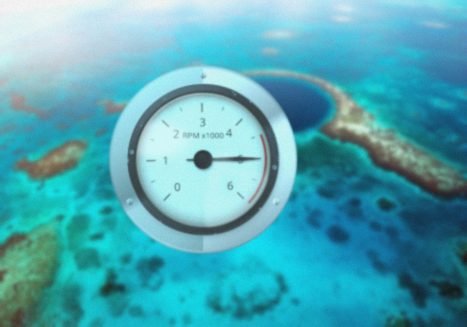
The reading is 5000
